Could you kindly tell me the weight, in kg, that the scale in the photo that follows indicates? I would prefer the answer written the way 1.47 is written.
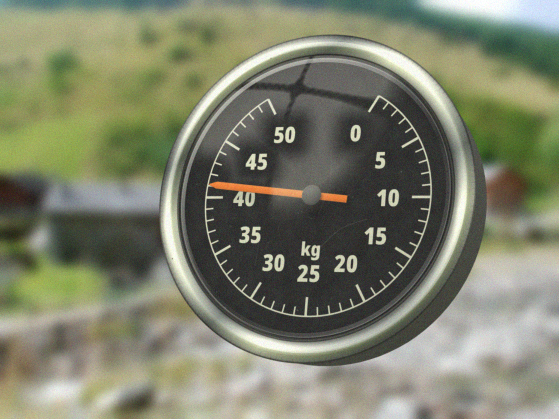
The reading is 41
